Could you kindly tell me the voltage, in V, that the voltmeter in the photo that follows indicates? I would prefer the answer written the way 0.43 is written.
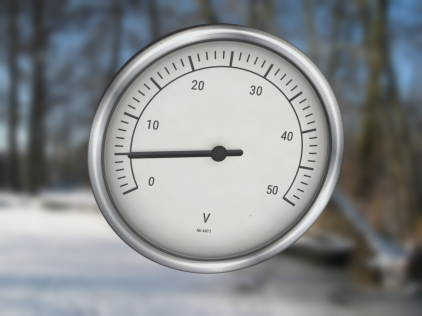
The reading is 5
